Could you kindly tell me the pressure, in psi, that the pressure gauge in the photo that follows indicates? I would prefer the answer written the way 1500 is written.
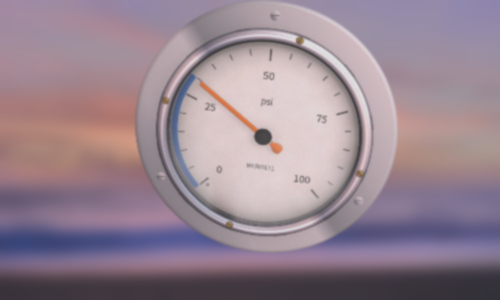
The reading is 30
